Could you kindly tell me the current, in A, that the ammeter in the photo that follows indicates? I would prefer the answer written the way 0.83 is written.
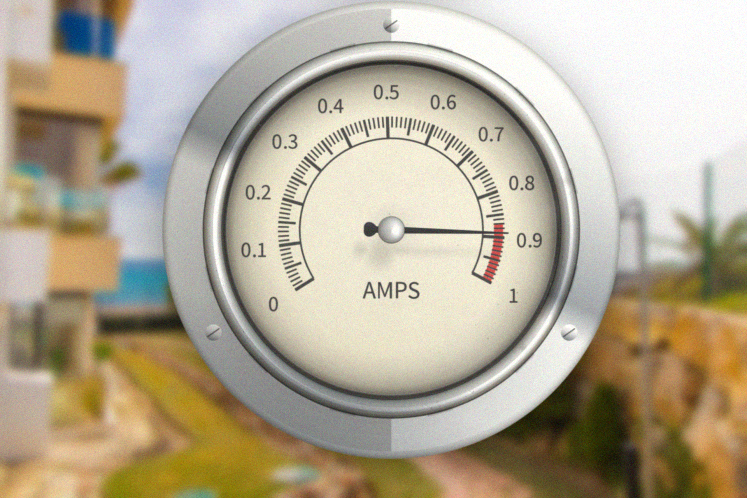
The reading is 0.89
